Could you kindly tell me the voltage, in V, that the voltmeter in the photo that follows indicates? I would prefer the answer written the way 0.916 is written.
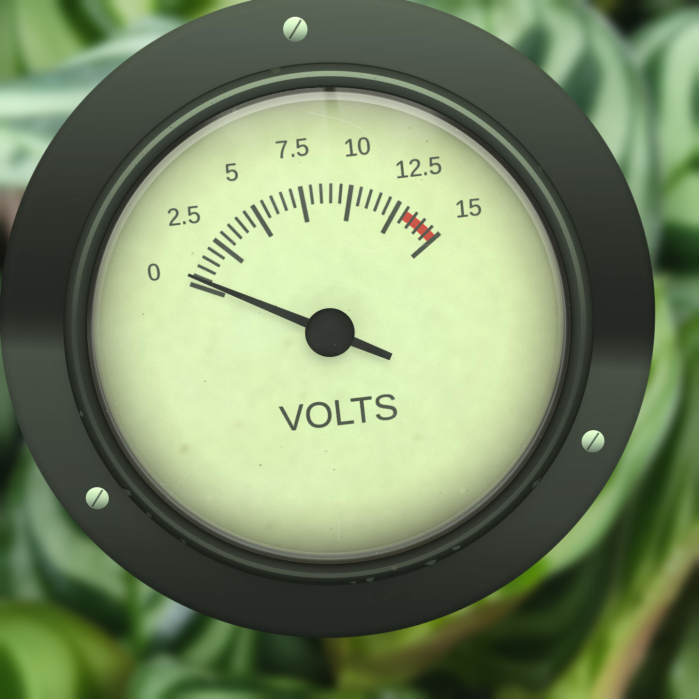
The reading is 0.5
